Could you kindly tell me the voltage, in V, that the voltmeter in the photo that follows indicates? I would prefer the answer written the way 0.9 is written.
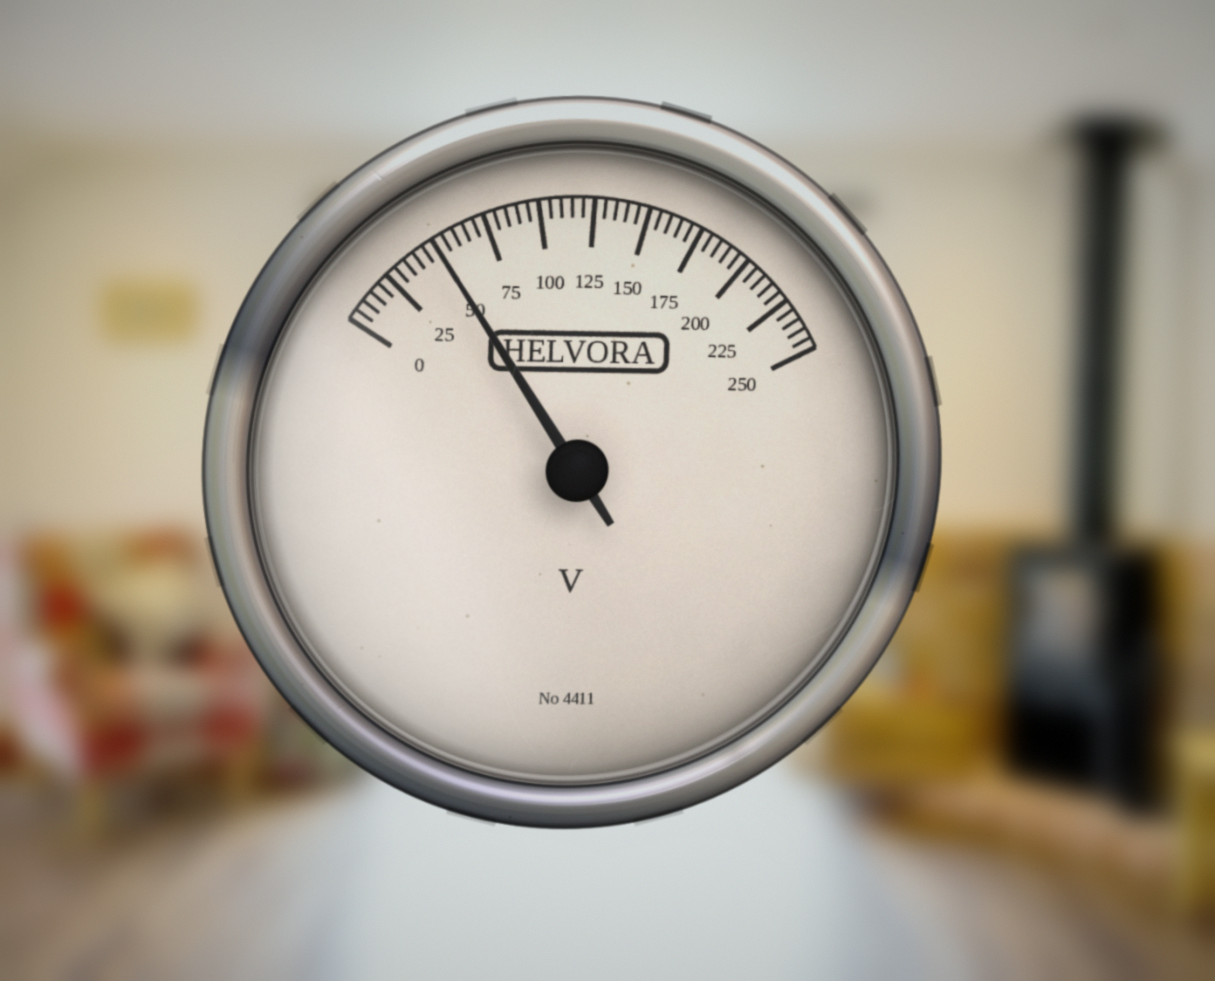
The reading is 50
